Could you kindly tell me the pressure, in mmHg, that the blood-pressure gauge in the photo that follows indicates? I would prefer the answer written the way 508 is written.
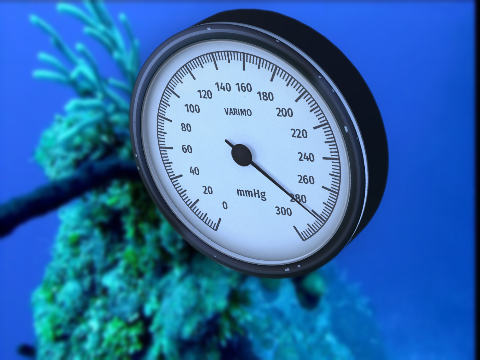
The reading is 280
